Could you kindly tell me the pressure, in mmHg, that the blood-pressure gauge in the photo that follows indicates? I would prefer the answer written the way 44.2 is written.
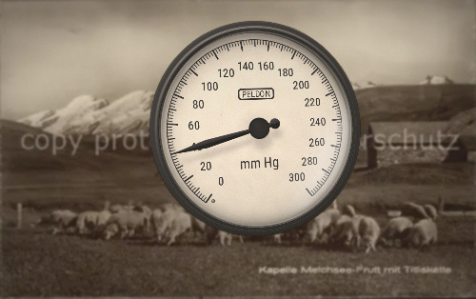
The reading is 40
